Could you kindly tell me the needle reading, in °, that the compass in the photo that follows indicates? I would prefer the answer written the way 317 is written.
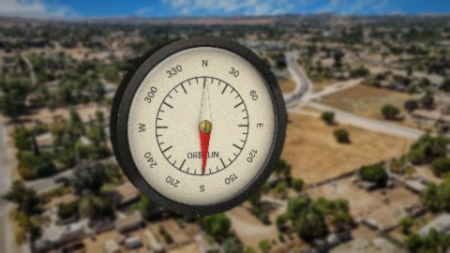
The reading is 180
